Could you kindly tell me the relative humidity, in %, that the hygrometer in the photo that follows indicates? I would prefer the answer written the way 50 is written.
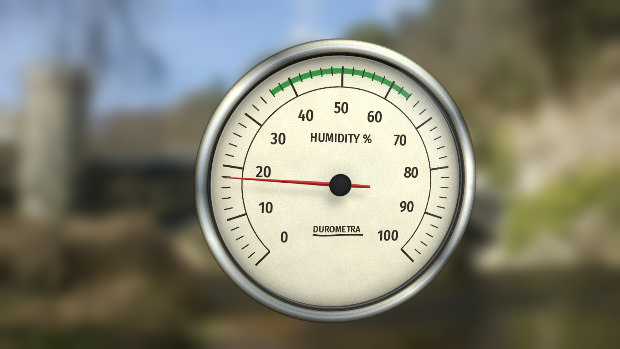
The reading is 18
